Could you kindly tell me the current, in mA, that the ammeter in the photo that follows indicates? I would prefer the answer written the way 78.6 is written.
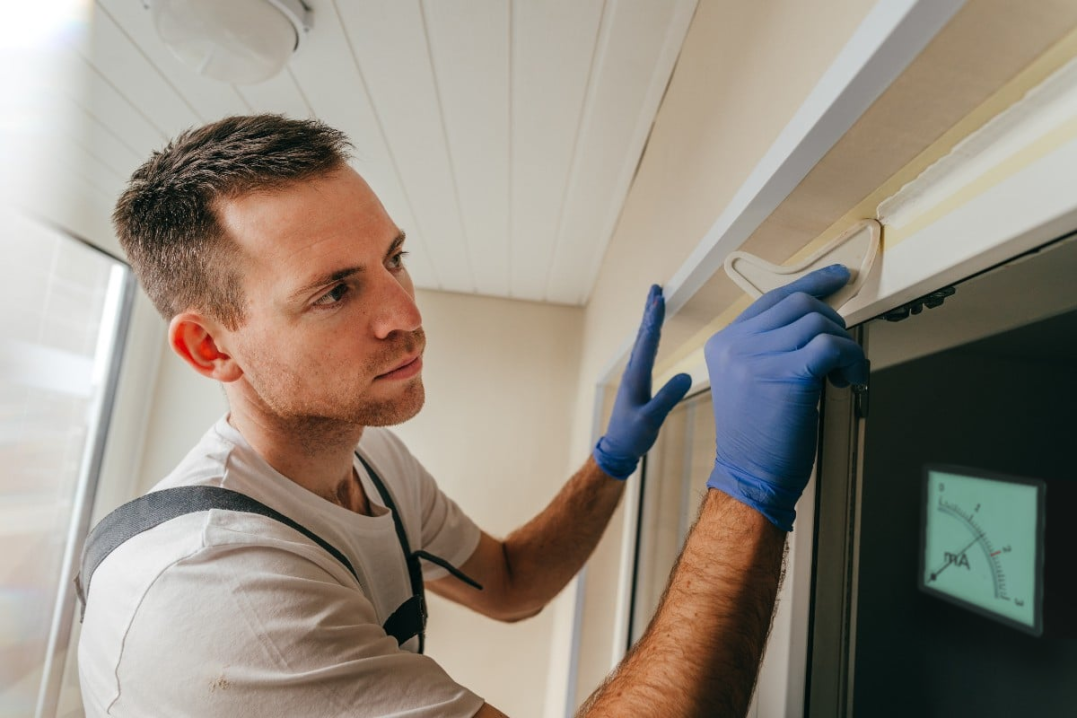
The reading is 1.5
